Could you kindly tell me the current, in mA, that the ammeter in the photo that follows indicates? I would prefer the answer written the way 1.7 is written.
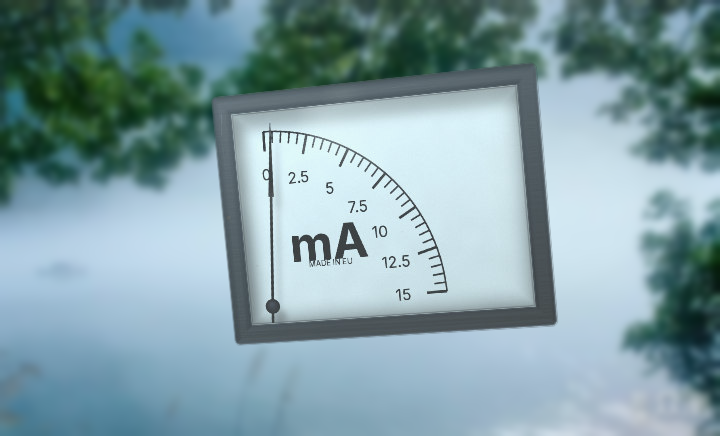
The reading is 0.5
